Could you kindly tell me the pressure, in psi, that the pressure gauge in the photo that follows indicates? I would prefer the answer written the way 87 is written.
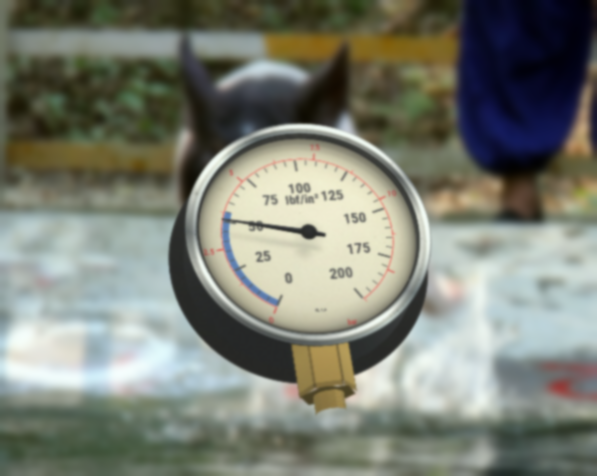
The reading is 50
